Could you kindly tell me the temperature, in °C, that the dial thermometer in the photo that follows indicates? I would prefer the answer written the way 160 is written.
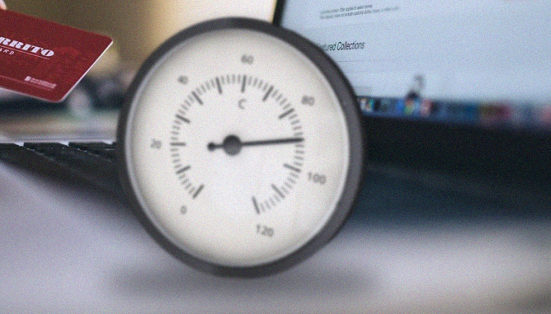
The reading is 90
